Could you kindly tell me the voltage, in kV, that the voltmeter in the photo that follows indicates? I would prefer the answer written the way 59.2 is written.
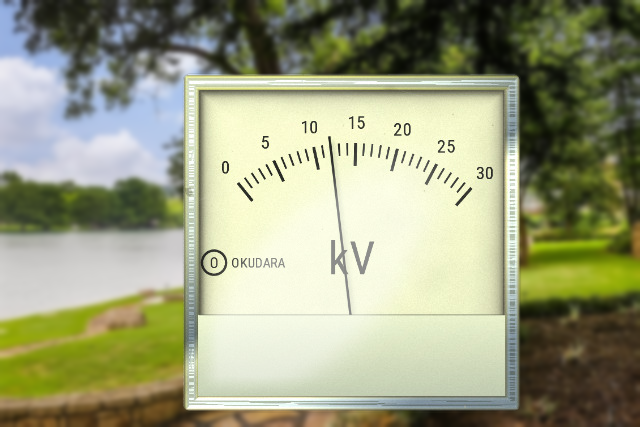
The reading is 12
